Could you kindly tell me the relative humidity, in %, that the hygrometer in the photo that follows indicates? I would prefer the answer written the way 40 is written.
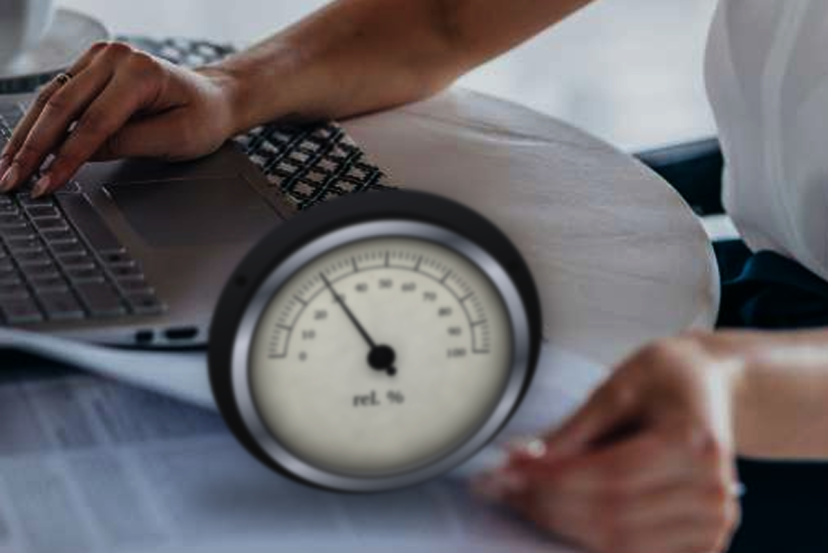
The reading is 30
